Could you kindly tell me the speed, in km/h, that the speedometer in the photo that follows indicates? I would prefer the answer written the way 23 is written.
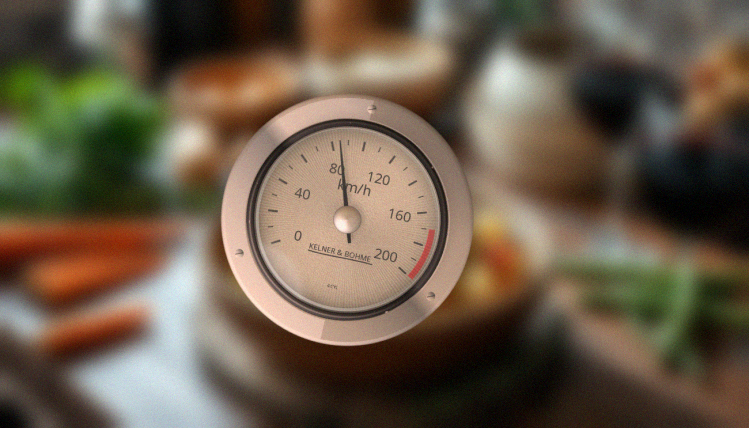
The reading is 85
